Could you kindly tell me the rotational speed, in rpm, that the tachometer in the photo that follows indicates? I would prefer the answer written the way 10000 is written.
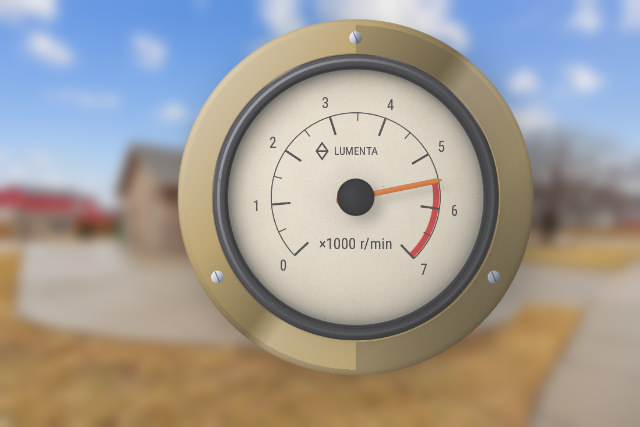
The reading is 5500
